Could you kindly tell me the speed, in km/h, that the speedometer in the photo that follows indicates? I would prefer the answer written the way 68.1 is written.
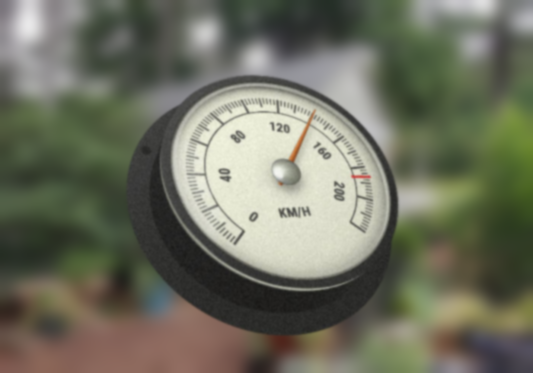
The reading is 140
